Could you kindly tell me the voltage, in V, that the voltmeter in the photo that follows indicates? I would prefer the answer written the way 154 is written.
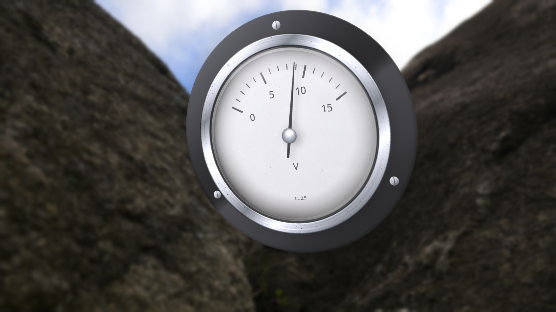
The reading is 9
